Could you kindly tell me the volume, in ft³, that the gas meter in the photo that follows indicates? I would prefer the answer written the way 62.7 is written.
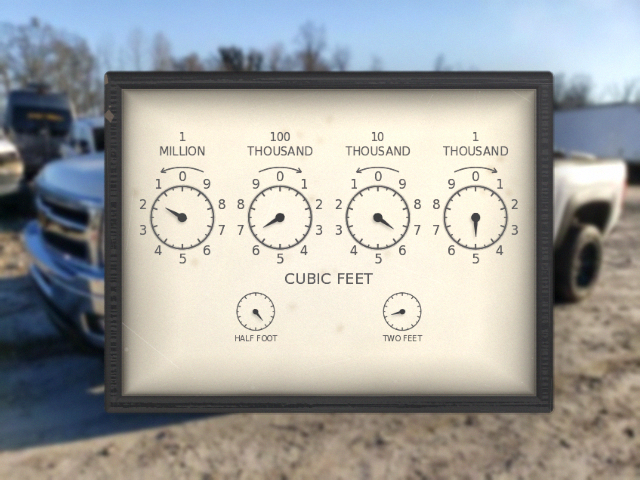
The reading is 166500
